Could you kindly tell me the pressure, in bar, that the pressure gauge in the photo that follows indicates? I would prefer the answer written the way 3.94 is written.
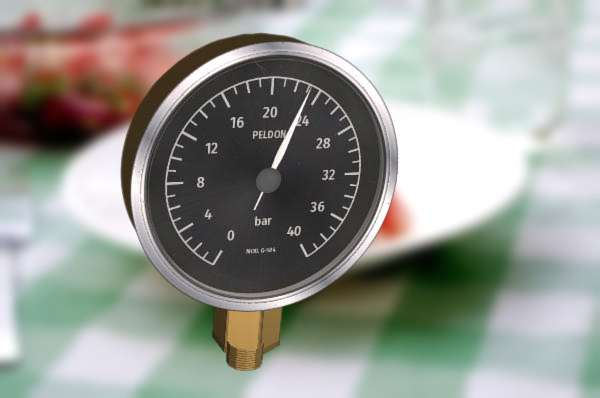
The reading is 23
